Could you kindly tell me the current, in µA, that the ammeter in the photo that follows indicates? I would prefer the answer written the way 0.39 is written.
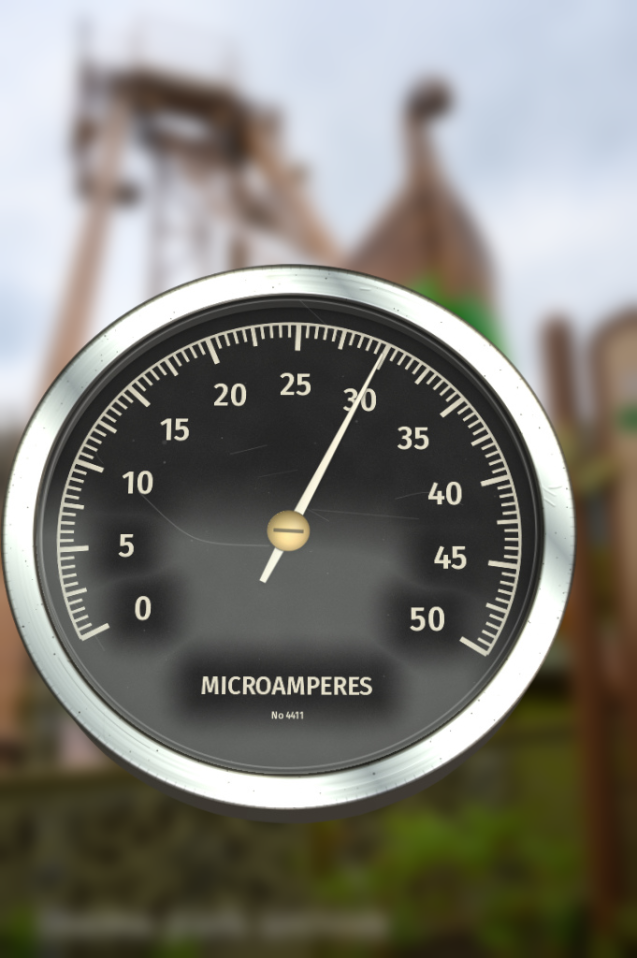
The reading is 30
